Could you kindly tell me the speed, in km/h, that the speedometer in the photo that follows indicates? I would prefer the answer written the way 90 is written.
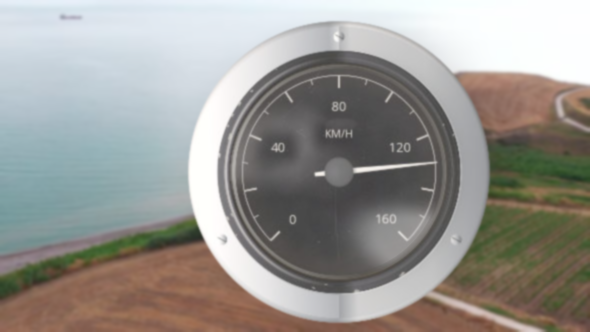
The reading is 130
